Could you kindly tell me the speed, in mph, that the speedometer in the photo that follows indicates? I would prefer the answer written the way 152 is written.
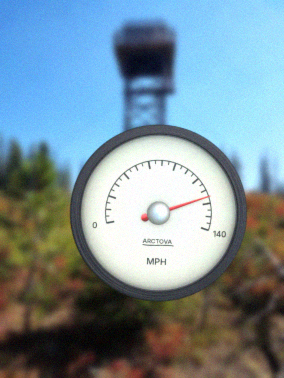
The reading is 115
